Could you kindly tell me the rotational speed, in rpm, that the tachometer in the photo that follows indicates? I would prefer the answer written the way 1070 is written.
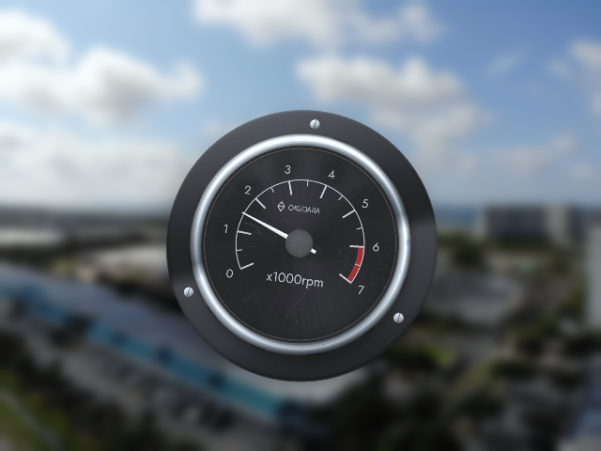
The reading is 1500
